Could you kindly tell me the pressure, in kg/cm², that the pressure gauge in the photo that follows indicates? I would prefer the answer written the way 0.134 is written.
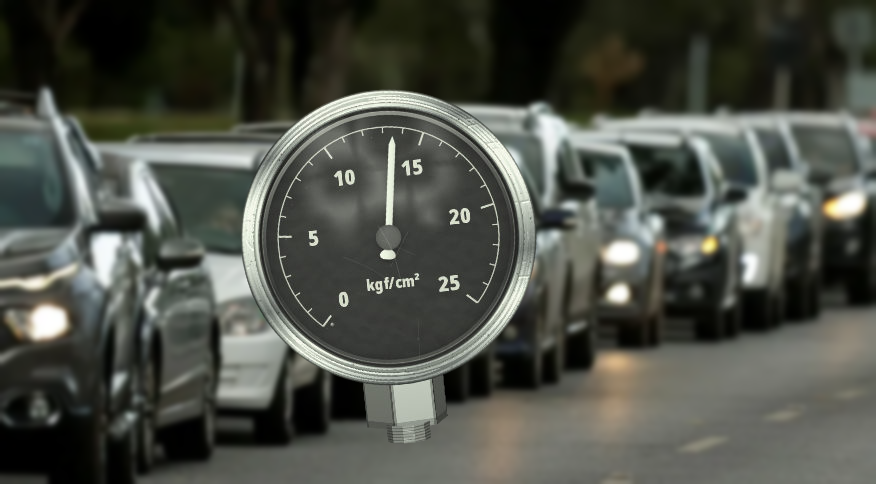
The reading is 13.5
